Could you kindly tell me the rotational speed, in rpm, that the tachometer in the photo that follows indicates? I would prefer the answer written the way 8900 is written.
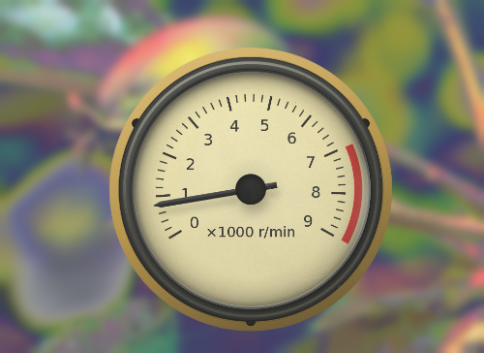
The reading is 800
